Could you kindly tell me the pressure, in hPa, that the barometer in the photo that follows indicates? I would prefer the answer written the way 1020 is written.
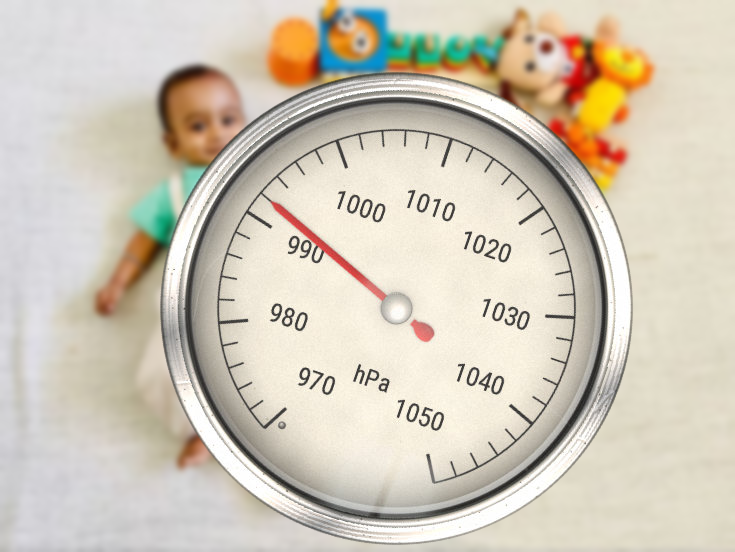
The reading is 992
